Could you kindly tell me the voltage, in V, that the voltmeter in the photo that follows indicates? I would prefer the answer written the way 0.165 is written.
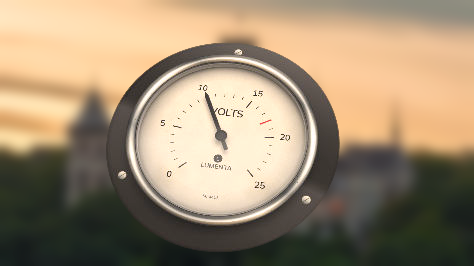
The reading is 10
